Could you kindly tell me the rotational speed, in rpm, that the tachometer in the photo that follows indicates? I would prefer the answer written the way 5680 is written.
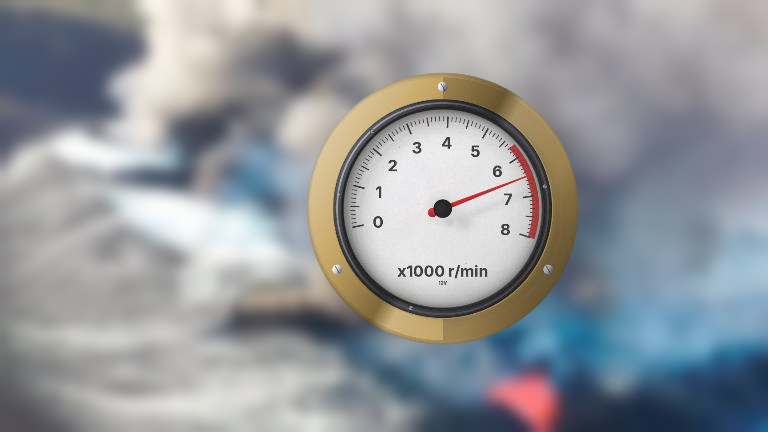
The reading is 6500
